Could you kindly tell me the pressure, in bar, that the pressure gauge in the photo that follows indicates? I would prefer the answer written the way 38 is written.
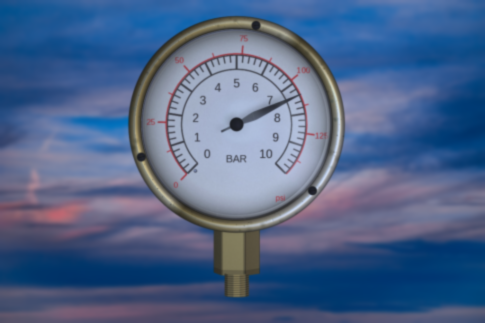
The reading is 7.4
